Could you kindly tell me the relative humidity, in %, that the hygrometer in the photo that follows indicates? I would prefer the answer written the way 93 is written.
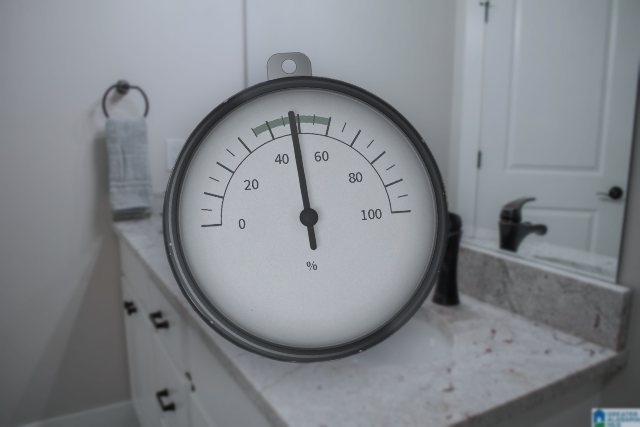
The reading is 47.5
